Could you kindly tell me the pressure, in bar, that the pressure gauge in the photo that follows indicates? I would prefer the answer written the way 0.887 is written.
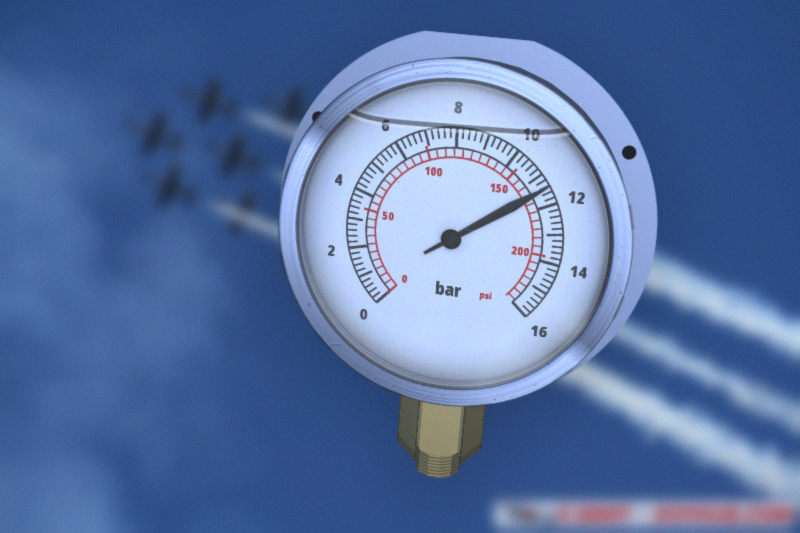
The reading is 11.4
